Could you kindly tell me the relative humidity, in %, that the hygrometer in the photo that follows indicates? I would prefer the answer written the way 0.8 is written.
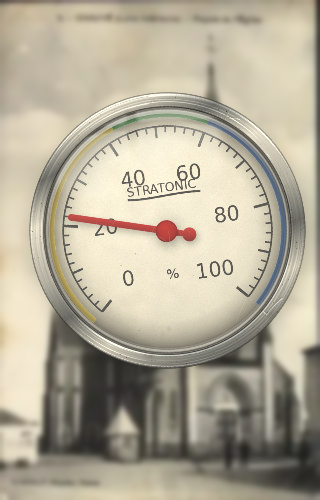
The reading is 22
